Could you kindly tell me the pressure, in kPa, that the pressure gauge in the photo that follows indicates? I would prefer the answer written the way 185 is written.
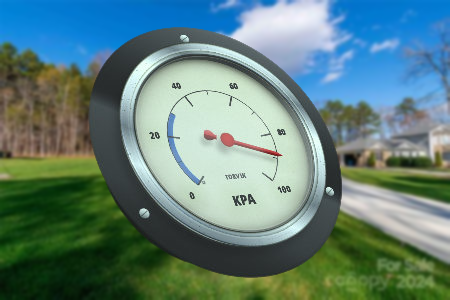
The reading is 90
